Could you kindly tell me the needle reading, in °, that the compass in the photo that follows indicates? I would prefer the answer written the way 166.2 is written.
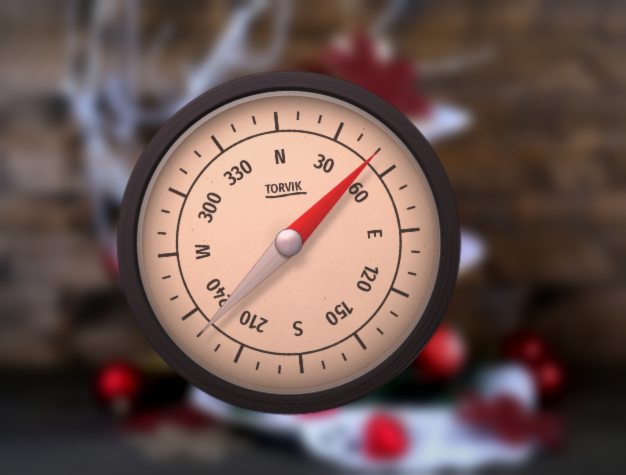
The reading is 50
